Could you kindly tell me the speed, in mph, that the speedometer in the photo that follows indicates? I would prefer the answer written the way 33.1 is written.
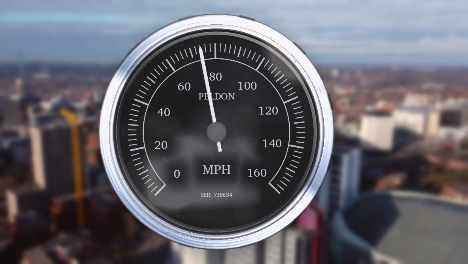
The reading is 74
